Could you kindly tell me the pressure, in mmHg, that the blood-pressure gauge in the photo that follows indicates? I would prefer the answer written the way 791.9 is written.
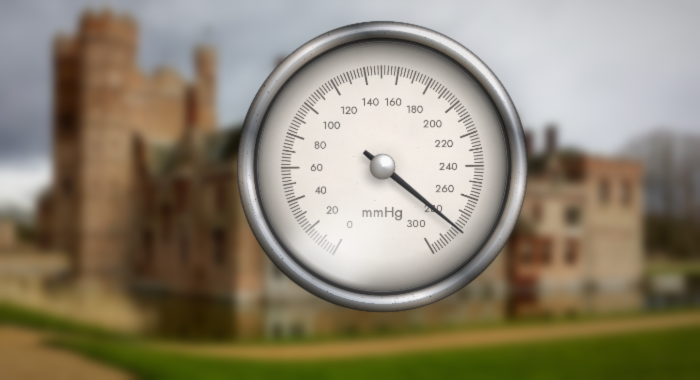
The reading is 280
